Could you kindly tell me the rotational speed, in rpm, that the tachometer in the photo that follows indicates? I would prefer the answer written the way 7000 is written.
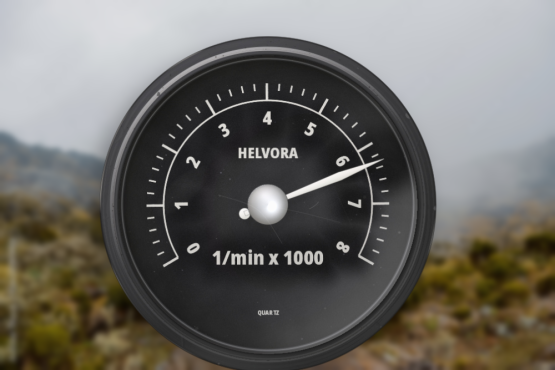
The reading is 6300
